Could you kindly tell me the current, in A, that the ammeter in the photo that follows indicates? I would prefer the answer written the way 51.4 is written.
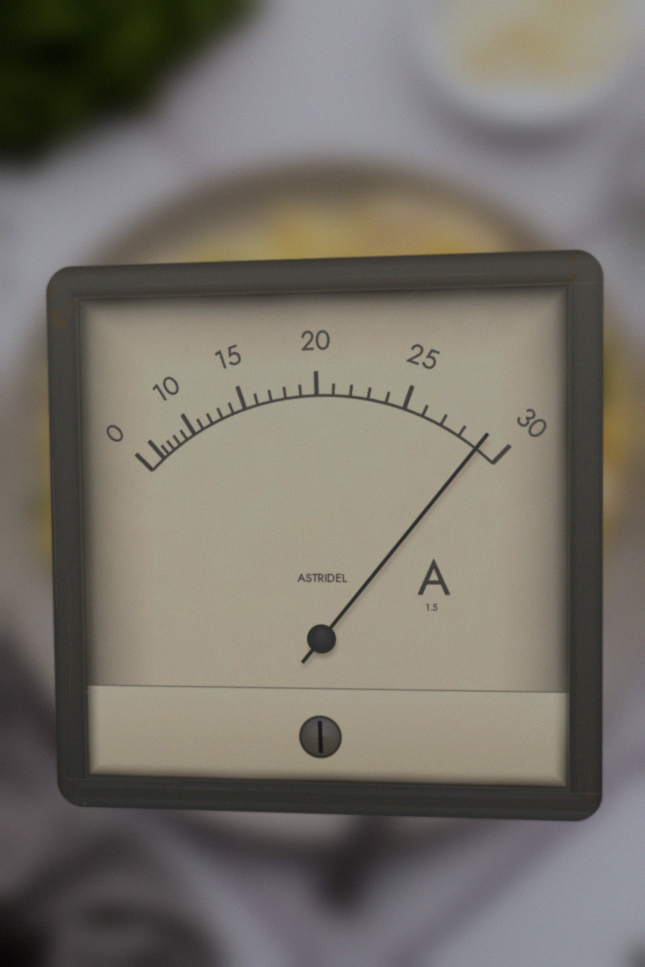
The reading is 29
